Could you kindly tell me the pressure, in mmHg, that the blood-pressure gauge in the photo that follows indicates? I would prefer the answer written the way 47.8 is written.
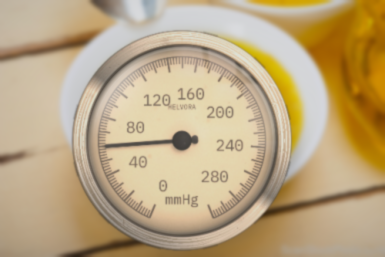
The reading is 60
